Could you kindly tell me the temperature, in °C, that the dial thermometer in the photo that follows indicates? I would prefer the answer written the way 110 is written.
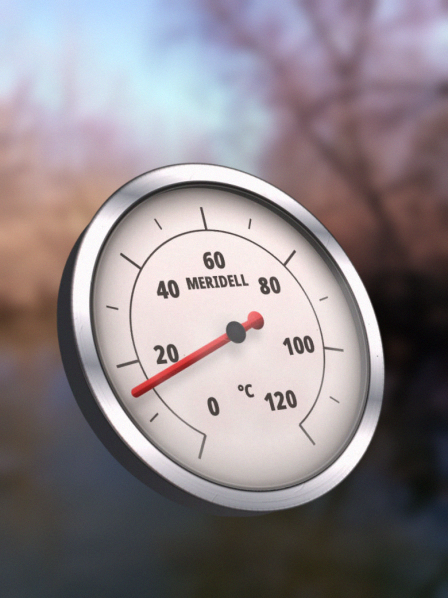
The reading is 15
